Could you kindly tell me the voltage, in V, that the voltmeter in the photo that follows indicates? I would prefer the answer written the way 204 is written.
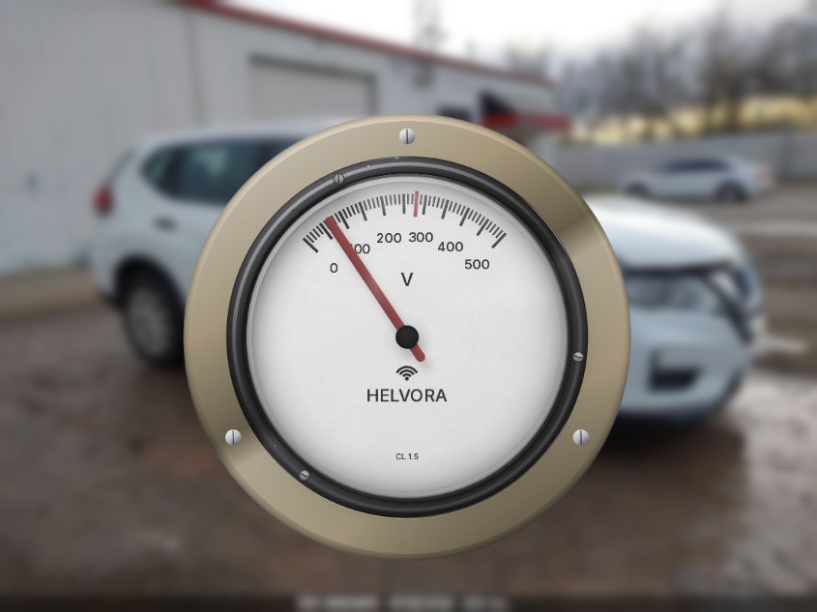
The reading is 70
